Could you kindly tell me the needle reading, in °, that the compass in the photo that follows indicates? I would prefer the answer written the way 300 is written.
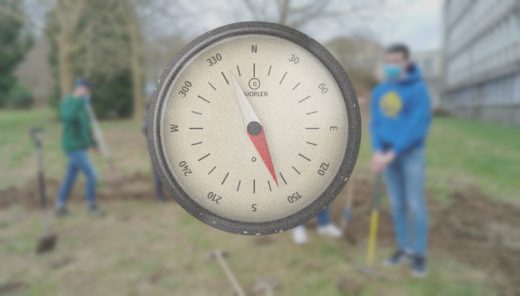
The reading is 157.5
